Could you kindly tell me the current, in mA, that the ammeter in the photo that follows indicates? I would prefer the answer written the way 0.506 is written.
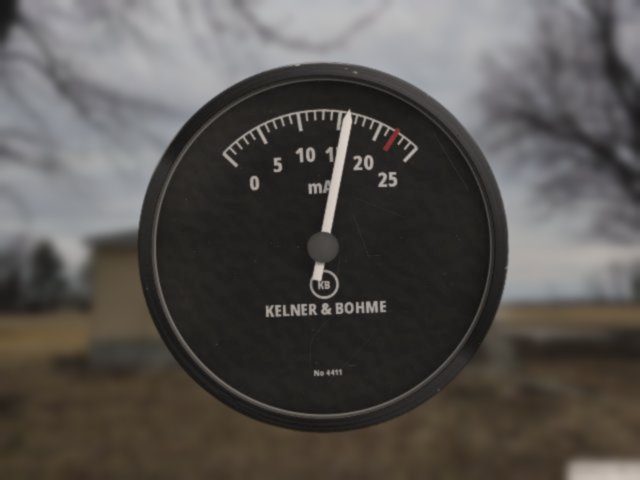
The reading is 16
